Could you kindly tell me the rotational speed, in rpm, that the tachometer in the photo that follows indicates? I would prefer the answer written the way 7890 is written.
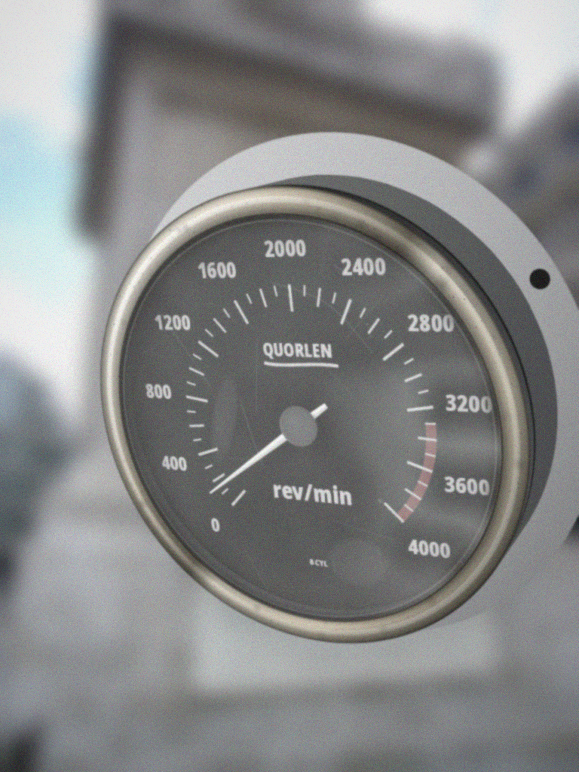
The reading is 150
